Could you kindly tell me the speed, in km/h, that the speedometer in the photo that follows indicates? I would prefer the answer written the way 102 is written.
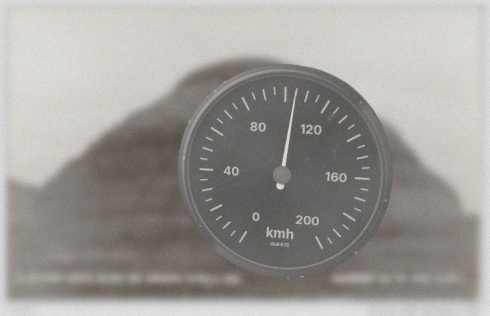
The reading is 105
